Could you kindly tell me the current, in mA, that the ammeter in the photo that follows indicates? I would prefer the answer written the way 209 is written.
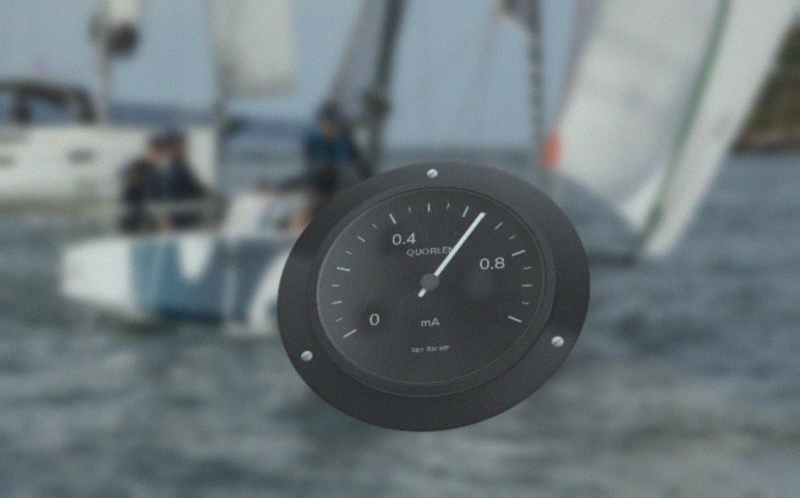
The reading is 0.65
